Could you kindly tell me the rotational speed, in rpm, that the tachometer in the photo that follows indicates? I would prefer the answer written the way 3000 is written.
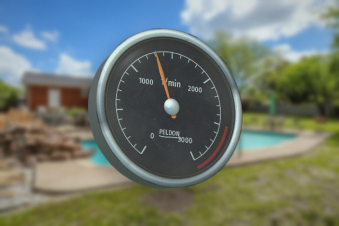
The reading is 1300
